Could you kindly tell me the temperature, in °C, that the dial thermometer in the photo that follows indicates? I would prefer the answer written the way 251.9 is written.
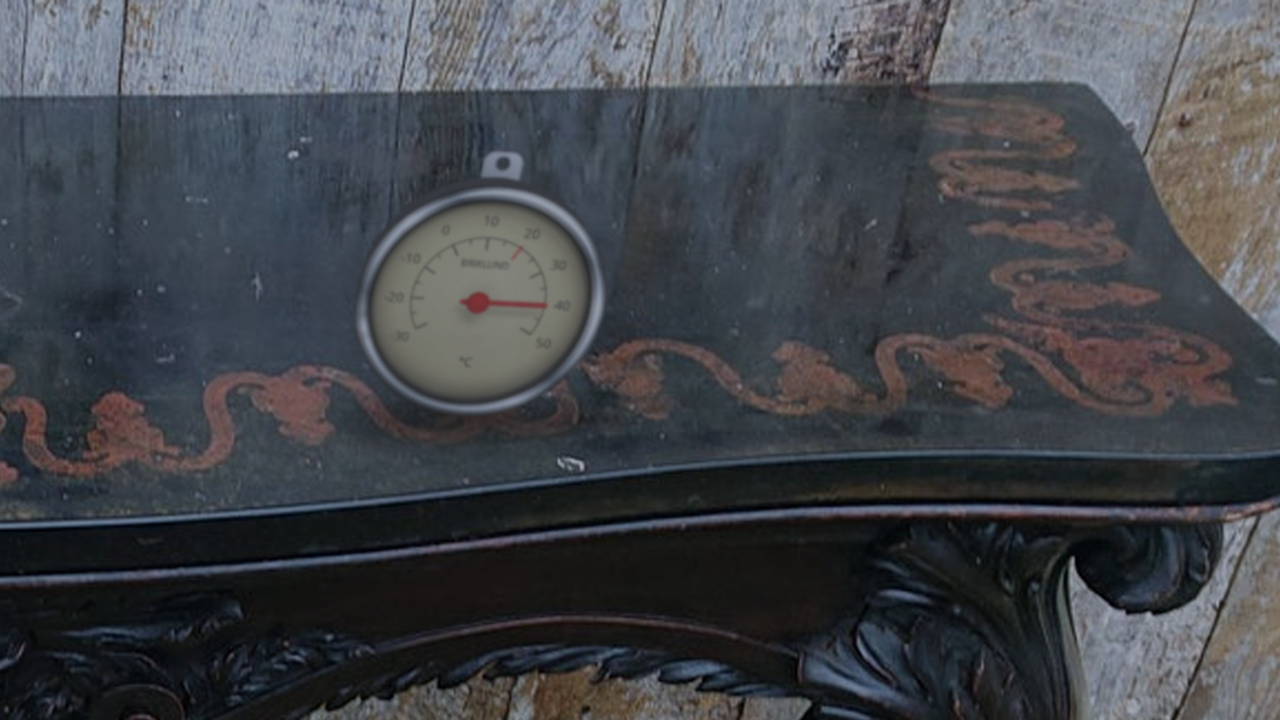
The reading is 40
